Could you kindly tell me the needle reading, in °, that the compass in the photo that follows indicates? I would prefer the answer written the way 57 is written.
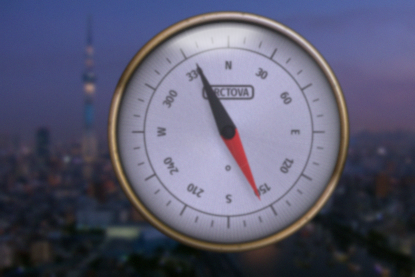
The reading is 155
